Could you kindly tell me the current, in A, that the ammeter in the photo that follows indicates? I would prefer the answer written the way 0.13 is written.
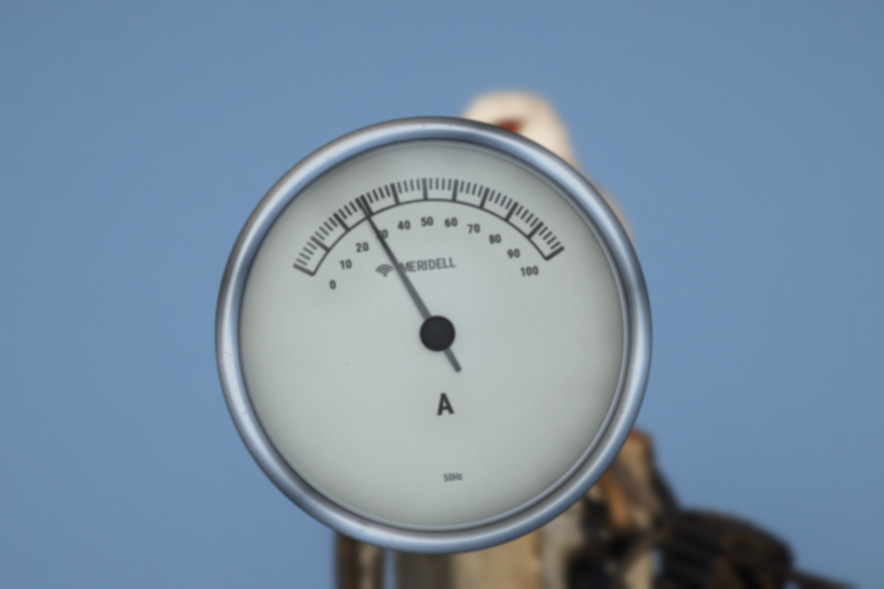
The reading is 28
